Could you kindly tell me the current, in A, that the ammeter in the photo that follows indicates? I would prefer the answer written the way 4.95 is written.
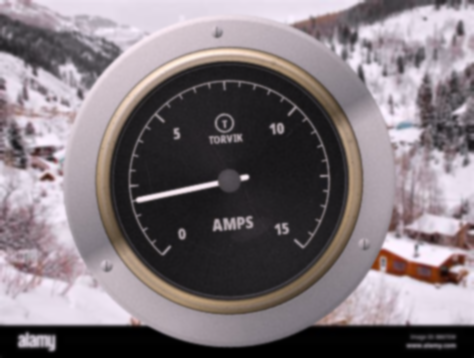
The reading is 2
